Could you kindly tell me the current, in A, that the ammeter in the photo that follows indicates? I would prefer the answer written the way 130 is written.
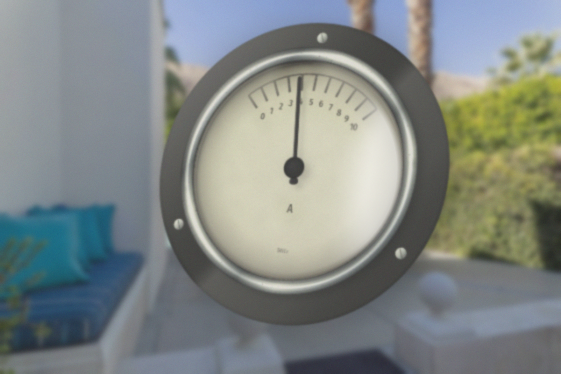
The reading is 4
